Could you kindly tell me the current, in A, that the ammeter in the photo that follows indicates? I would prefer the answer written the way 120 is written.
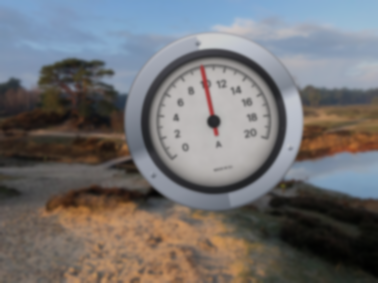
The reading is 10
